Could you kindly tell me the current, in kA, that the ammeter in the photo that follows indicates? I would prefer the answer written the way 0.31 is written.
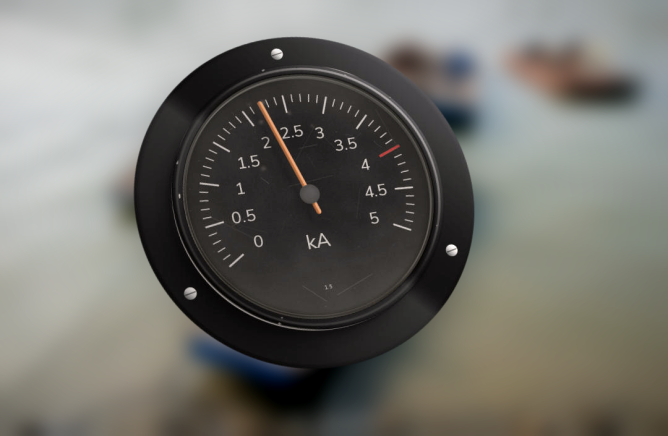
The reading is 2.2
